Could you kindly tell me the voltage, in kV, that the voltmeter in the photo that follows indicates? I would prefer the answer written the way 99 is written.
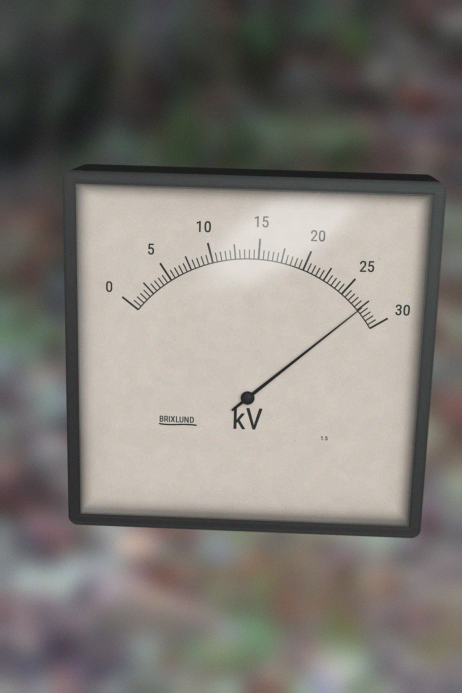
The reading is 27.5
